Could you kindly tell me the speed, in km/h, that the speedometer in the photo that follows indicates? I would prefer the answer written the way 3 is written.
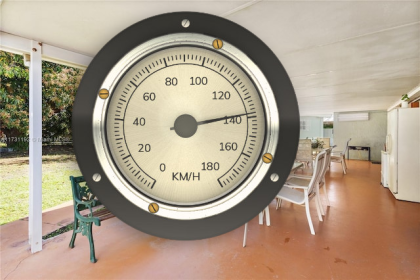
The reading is 138
